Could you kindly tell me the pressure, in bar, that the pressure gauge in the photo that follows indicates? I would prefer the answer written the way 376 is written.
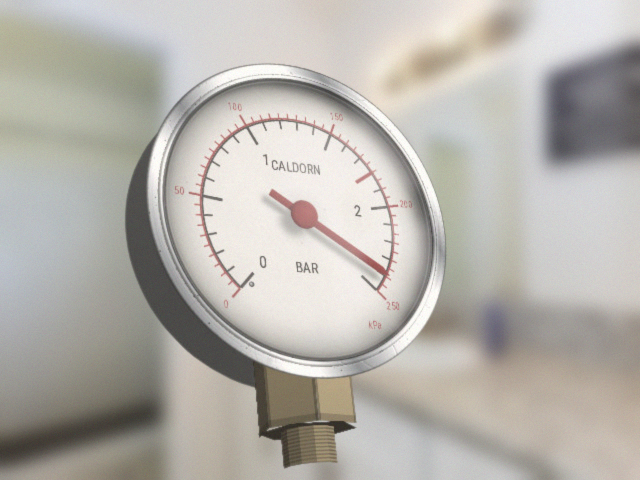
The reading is 2.4
